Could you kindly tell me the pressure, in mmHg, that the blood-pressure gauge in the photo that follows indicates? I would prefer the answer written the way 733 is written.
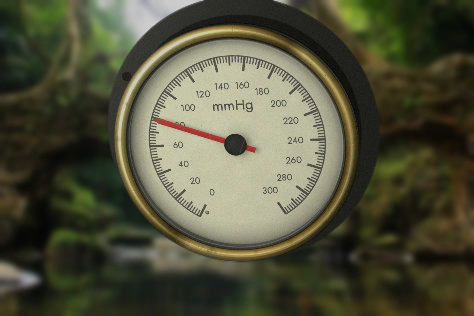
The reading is 80
